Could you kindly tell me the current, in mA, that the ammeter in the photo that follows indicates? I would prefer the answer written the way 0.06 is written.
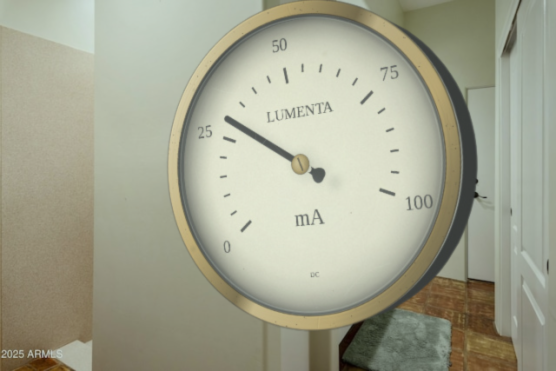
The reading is 30
